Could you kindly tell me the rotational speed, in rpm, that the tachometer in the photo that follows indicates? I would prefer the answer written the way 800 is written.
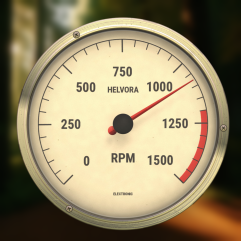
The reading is 1075
